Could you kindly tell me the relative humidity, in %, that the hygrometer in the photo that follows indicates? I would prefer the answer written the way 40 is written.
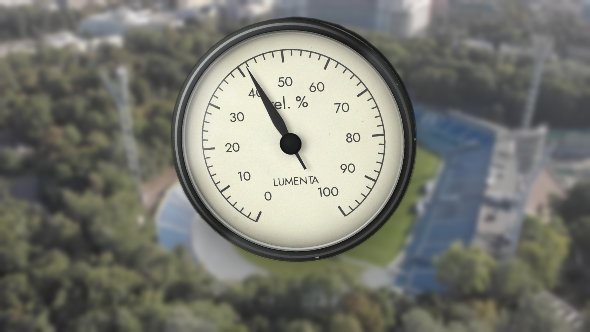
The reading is 42
